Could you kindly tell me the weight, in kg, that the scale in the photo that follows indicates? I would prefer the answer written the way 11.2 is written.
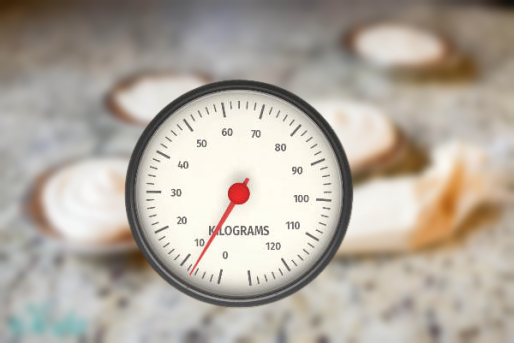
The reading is 7
